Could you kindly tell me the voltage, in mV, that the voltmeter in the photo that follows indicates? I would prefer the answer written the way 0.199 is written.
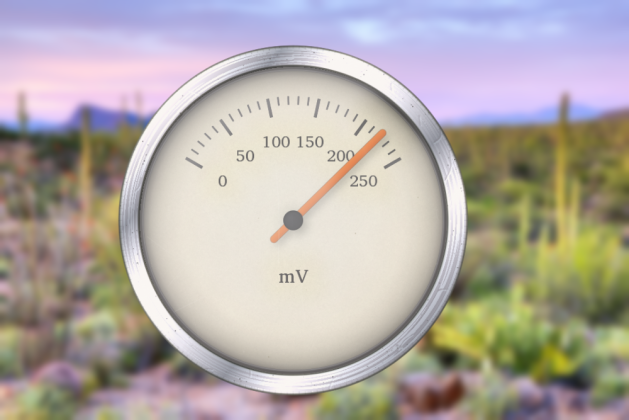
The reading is 220
